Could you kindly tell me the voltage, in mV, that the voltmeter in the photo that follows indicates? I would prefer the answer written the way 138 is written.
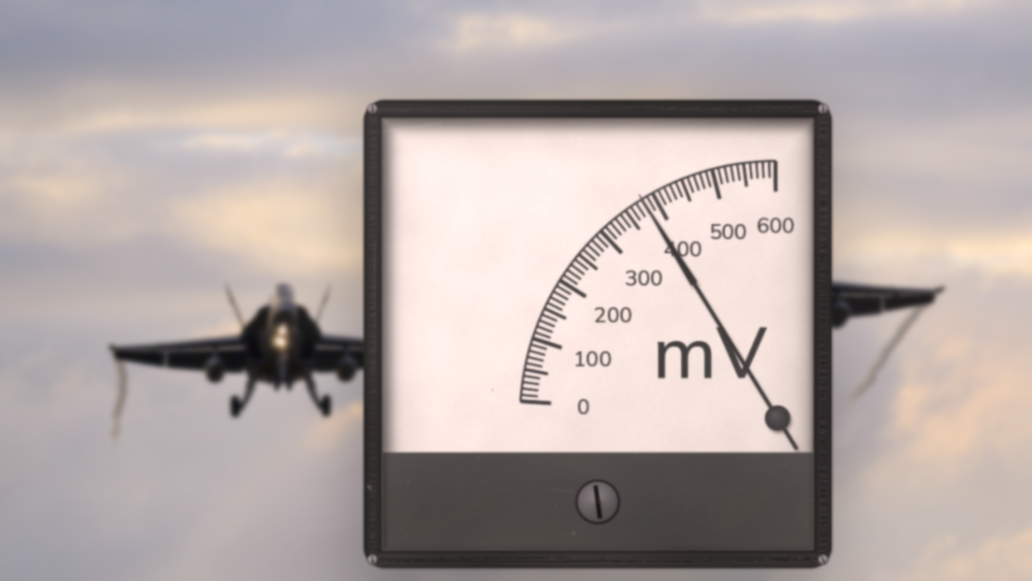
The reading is 380
